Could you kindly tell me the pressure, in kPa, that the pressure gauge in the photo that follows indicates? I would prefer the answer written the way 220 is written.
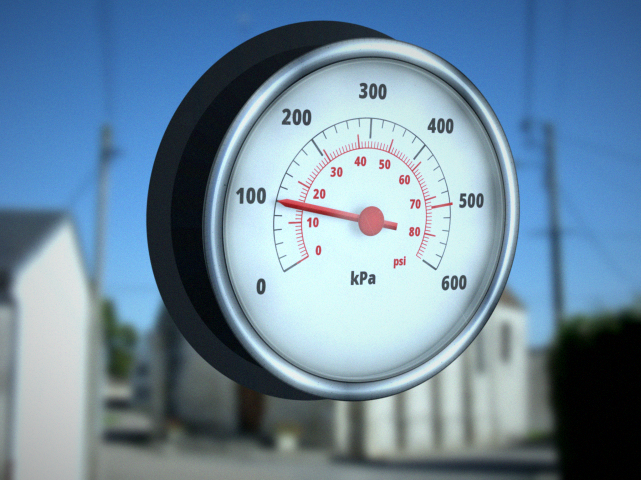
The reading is 100
